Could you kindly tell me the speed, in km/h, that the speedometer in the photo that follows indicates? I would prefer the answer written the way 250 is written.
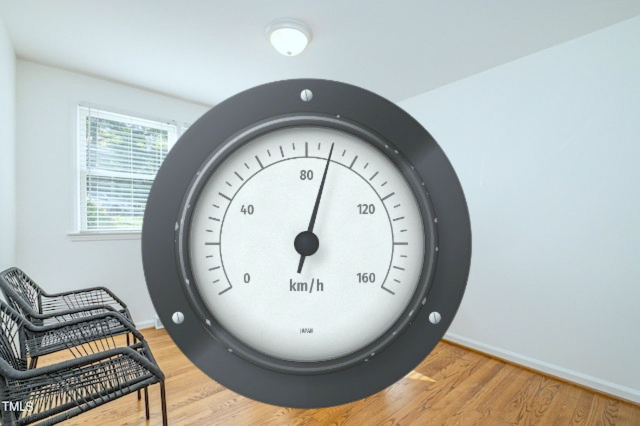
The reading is 90
